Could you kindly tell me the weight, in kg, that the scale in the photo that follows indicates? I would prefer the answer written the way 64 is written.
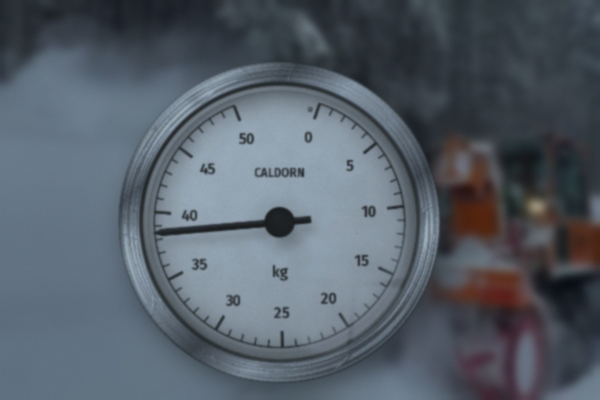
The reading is 38.5
